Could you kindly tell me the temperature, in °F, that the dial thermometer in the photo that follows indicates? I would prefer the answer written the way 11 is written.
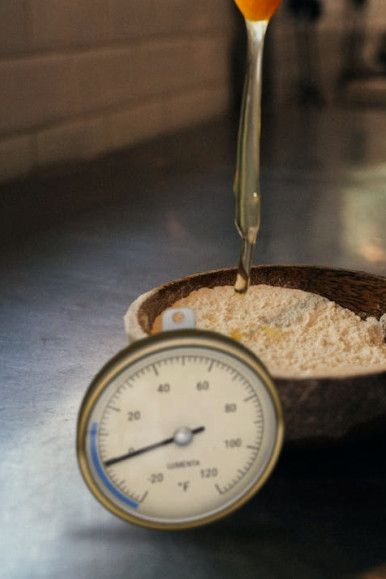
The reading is 0
